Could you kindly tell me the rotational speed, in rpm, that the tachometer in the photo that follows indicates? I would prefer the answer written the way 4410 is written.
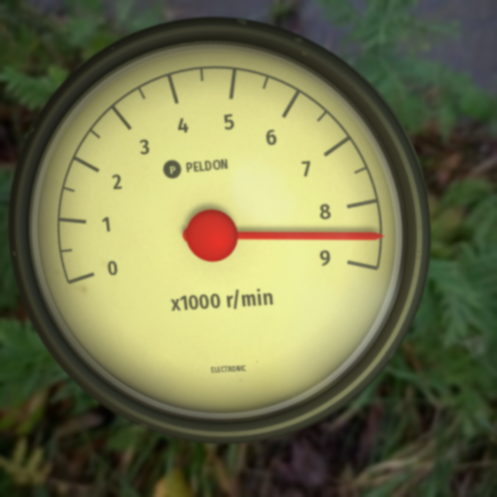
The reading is 8500
